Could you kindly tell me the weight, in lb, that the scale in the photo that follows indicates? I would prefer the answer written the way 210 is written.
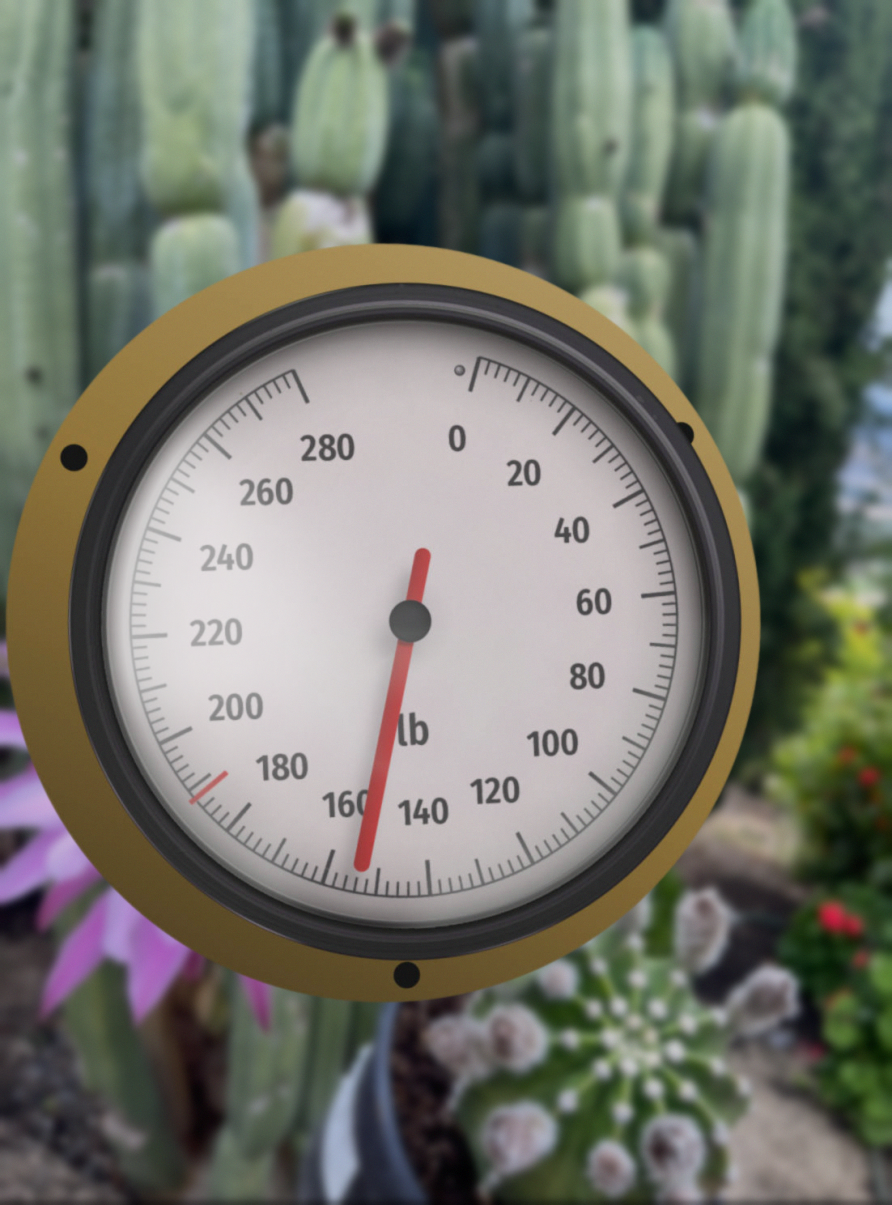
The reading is 154
